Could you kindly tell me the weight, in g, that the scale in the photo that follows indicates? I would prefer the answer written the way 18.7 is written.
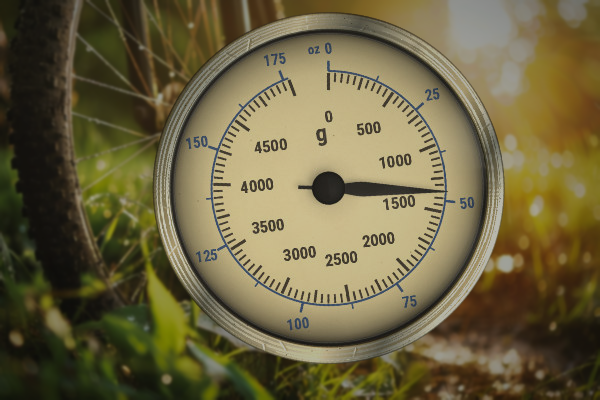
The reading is 1350
